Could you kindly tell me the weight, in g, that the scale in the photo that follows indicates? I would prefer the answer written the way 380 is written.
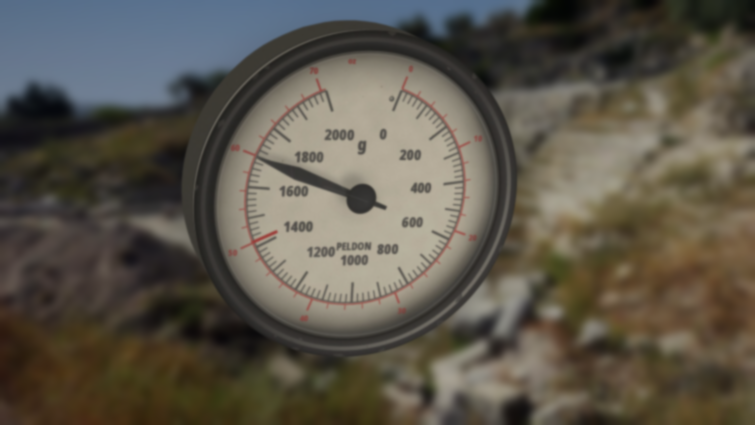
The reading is 1700
